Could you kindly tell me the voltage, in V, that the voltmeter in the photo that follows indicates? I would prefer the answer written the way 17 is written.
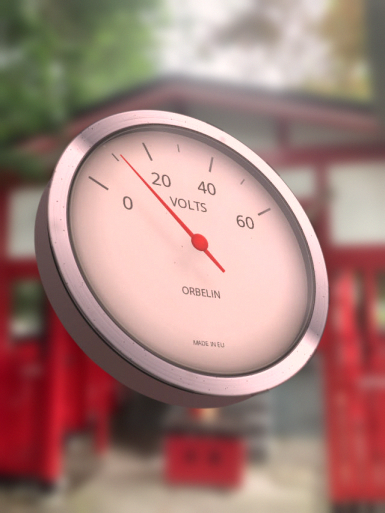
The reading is 10
